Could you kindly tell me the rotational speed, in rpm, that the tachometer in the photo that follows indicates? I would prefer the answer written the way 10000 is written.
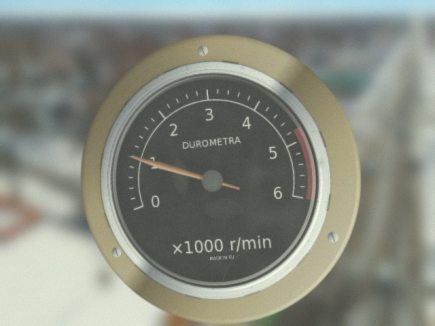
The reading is 1000
